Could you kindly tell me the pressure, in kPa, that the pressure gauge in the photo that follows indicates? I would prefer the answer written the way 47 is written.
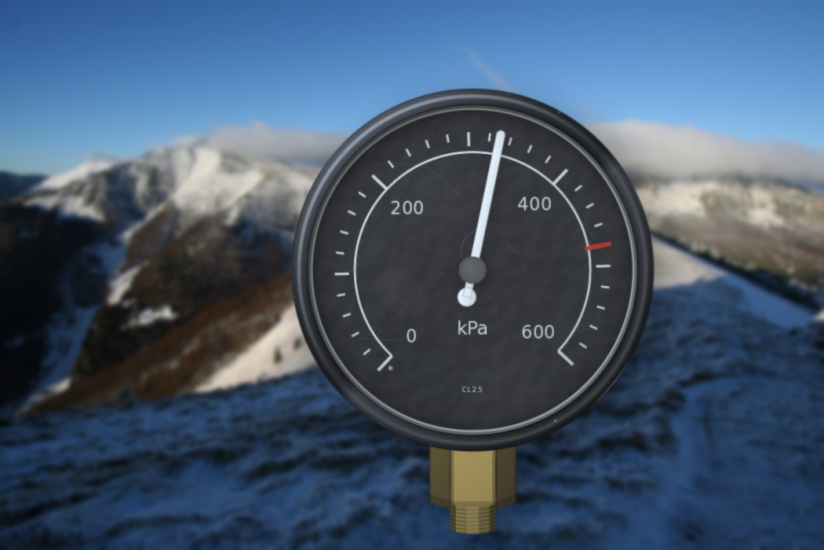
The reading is 330
